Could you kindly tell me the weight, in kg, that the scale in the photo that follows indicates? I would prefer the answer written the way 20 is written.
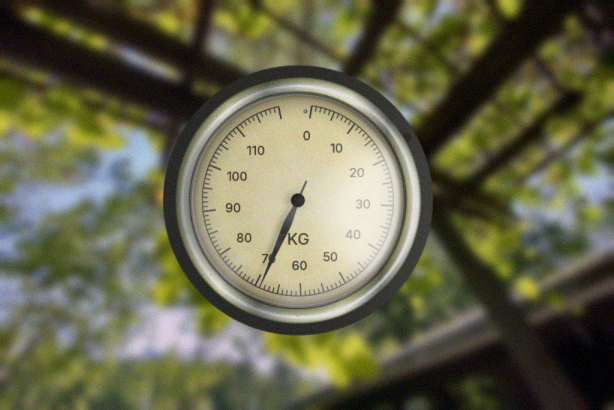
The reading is 69
